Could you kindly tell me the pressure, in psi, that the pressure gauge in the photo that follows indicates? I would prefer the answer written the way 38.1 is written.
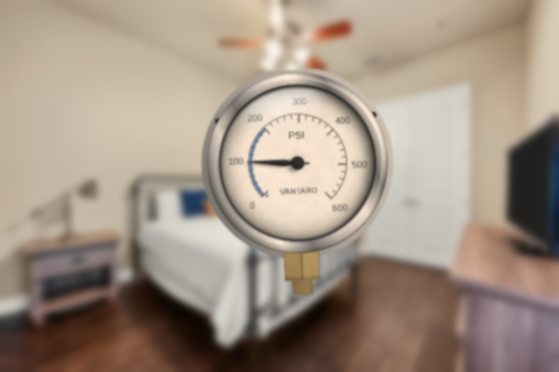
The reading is 100
